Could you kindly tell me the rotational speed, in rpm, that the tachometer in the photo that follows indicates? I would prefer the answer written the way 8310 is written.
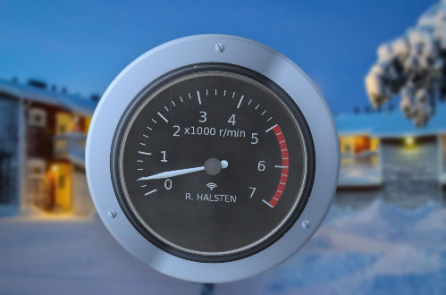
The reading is 400
